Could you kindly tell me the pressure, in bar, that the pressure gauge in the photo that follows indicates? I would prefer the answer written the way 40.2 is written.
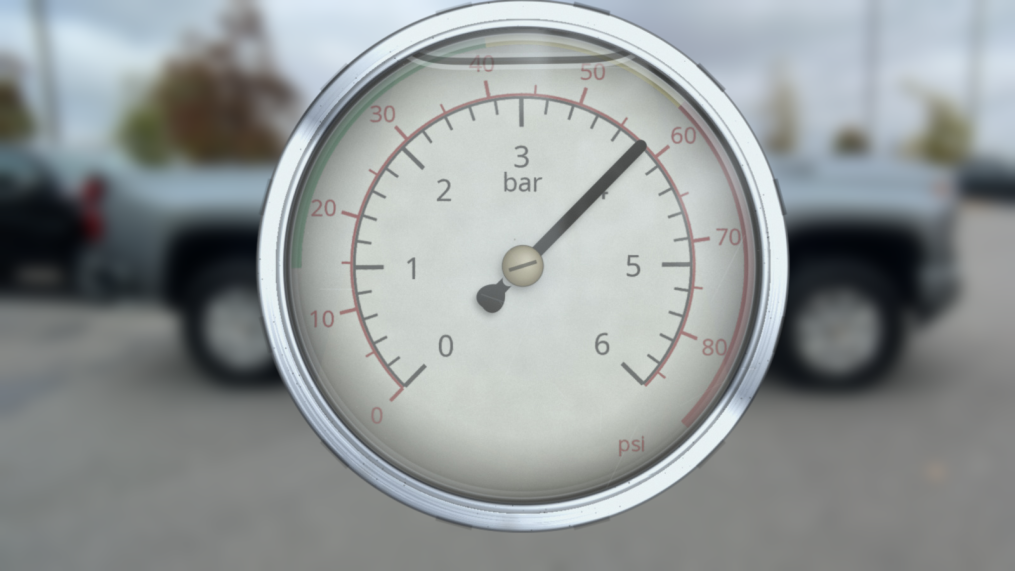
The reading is 4
